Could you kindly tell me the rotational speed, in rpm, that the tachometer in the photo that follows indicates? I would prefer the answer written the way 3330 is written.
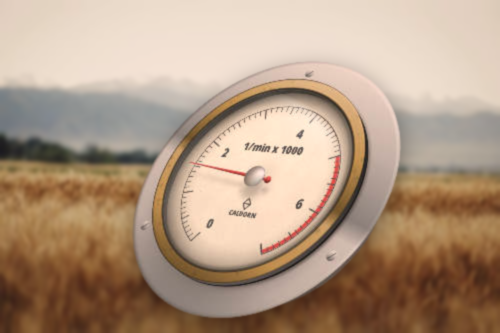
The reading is 1500
